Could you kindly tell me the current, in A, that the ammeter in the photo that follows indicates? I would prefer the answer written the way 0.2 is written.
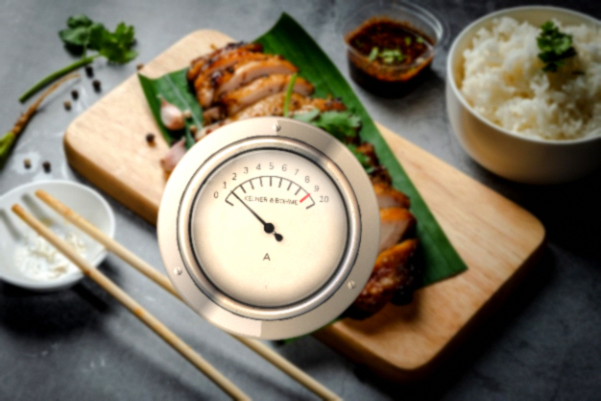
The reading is 1
